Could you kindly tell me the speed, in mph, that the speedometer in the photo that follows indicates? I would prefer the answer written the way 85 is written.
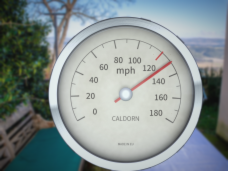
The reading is 130
